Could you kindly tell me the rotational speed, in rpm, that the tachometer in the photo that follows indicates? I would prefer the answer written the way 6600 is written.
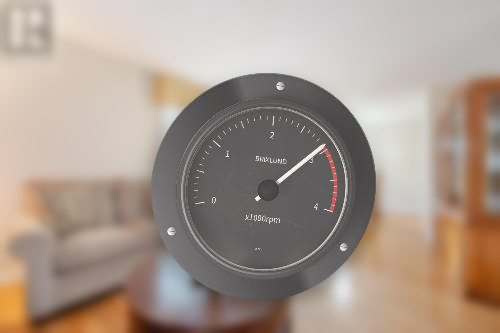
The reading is 2900
